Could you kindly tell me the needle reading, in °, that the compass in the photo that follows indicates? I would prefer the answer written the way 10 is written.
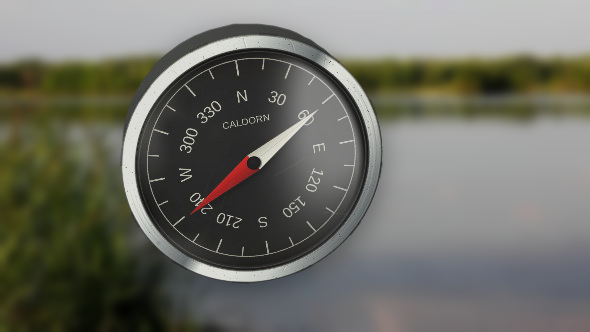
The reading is 240
